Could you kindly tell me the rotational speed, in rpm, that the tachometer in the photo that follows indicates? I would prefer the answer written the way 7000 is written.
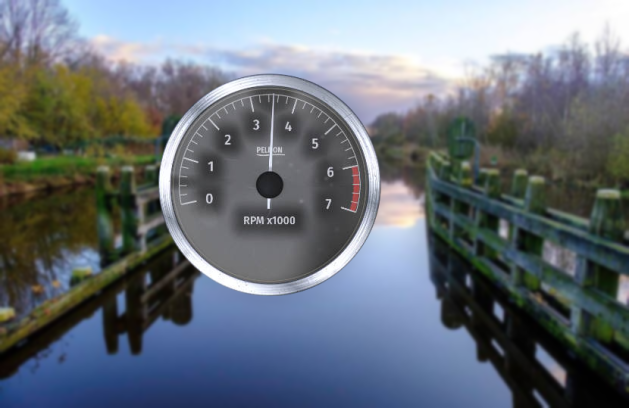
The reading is 3500
